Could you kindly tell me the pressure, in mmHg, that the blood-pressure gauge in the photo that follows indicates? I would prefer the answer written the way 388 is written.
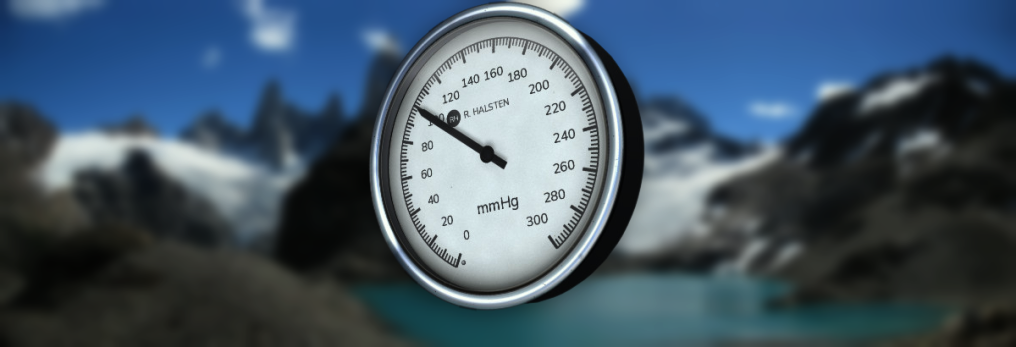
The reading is 100
